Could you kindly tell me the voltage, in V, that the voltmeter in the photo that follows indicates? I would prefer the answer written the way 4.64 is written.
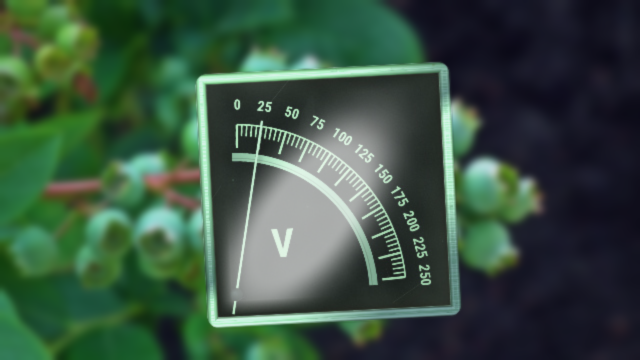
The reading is 25
